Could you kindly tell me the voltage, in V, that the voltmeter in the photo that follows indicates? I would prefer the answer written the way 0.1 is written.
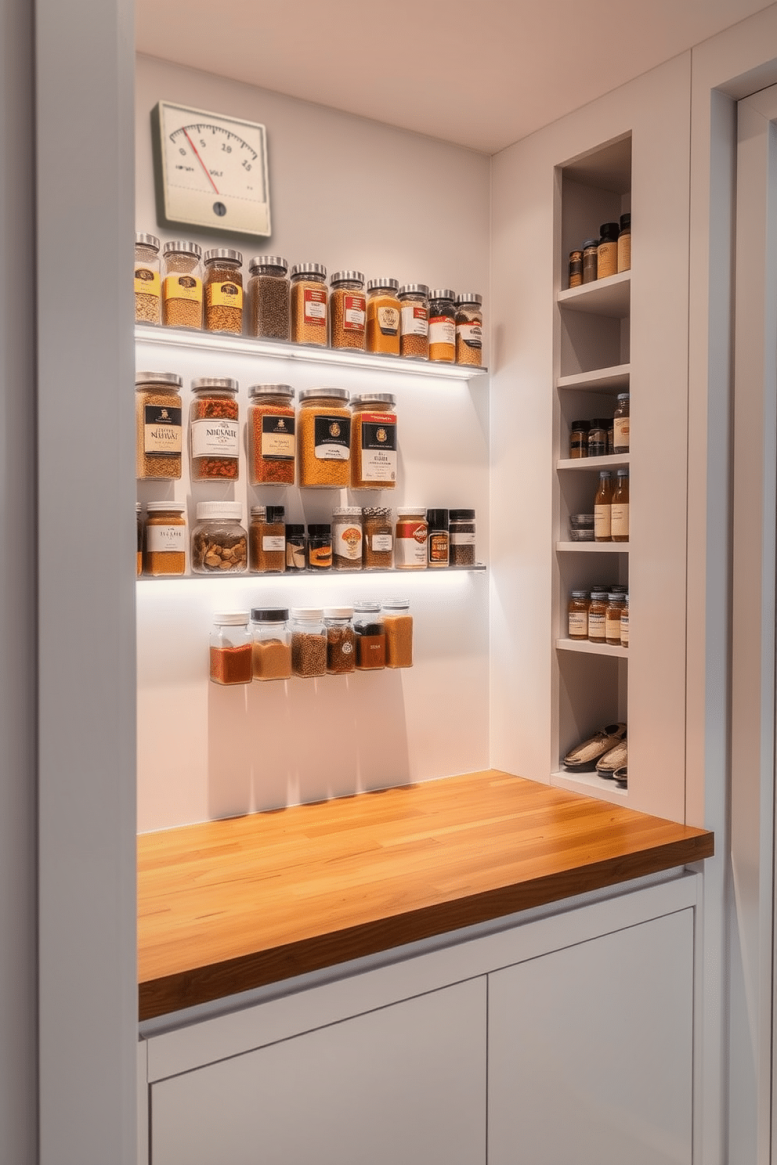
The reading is 2.5
